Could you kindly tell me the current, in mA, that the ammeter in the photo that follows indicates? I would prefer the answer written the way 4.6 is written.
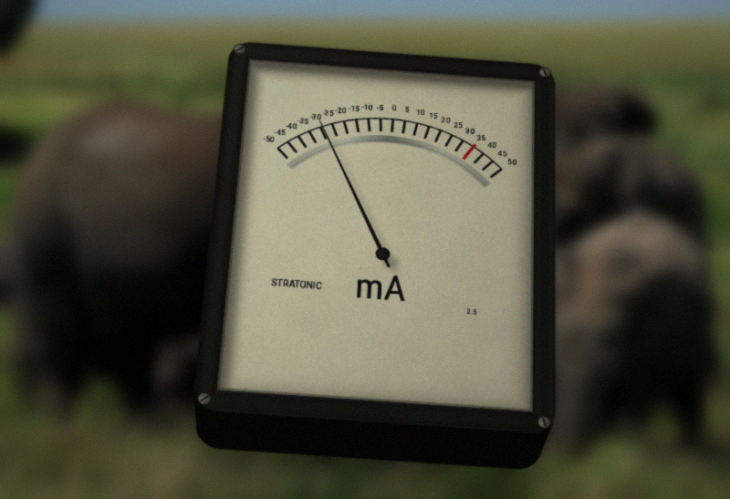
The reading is -30
